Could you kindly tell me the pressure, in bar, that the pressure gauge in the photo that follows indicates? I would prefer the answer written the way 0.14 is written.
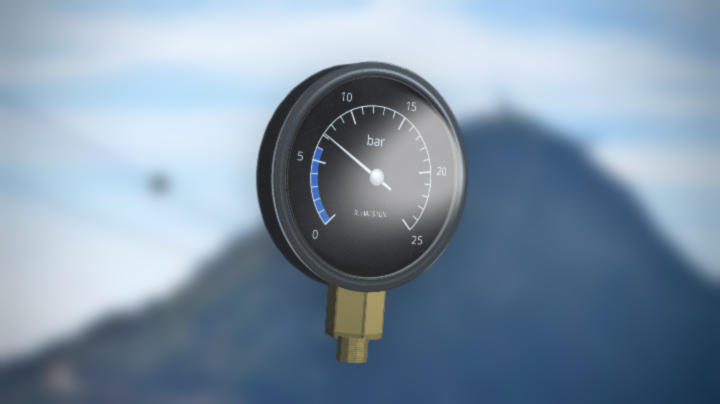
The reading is 7
